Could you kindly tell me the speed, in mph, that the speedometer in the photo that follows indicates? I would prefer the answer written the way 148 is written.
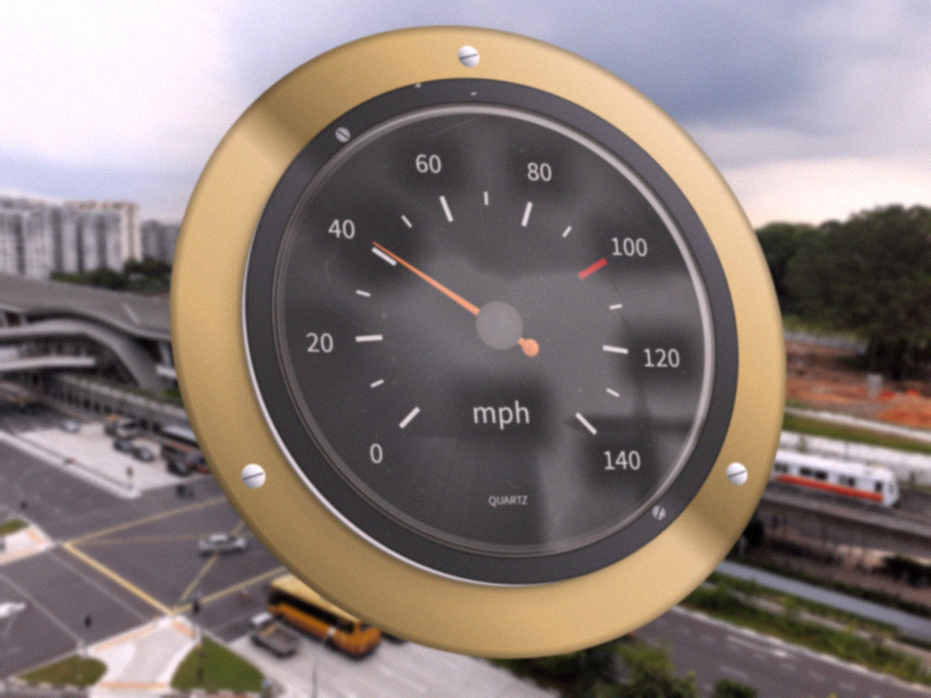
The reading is 40
